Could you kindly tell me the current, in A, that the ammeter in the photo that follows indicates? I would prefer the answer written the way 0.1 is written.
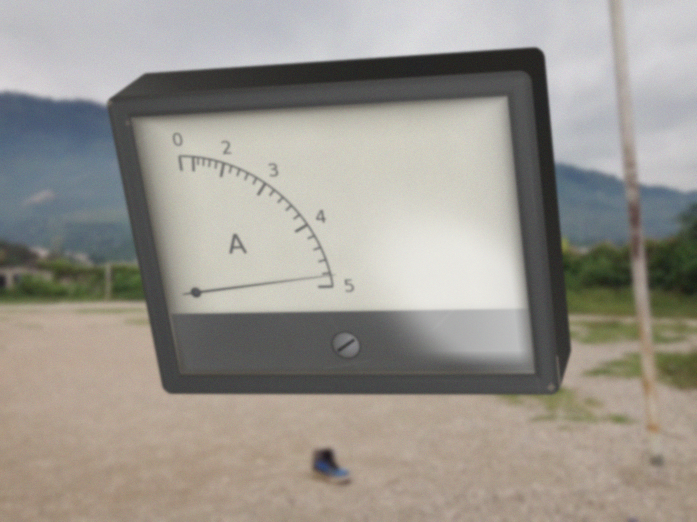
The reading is 4.8
